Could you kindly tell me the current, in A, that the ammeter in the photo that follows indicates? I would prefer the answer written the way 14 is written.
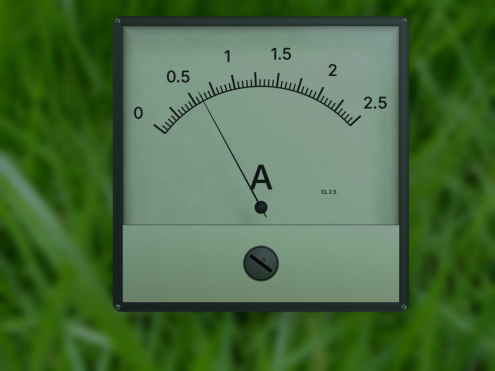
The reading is 0.6
